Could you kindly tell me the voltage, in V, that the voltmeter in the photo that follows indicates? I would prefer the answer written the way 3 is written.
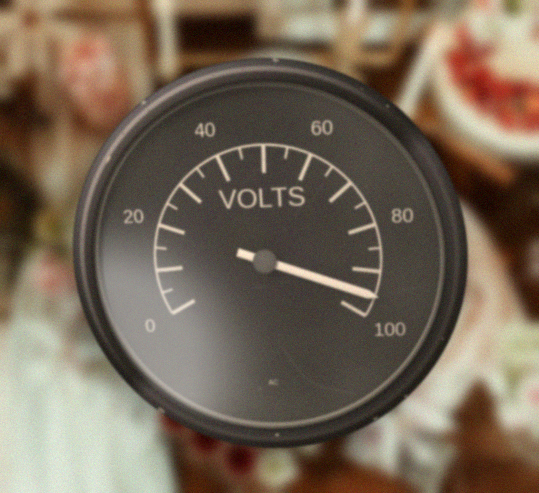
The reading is 95
